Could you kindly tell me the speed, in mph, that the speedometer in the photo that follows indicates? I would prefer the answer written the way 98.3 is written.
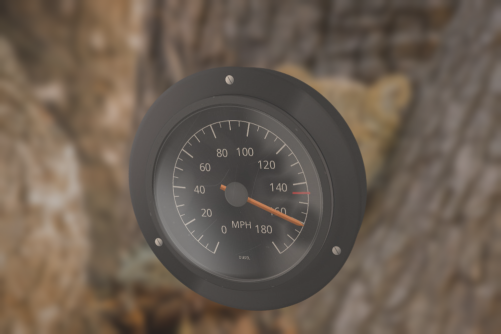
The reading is 160
